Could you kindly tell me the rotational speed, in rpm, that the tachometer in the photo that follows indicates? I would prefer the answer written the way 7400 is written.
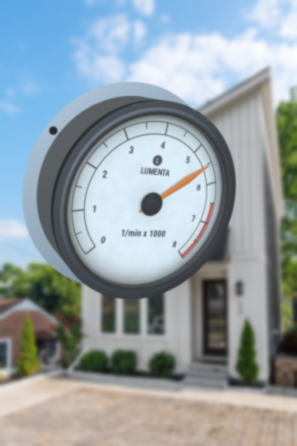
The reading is 5500
